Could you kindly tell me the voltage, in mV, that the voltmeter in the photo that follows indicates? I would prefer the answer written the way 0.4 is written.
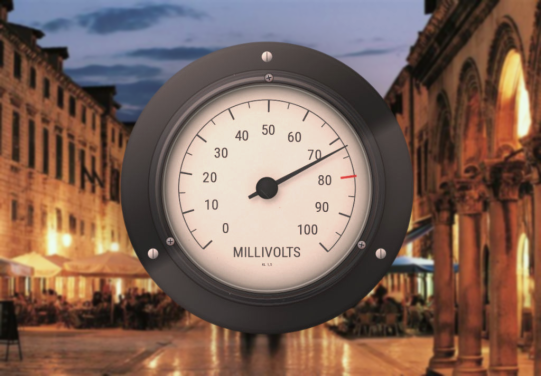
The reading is 72.5
